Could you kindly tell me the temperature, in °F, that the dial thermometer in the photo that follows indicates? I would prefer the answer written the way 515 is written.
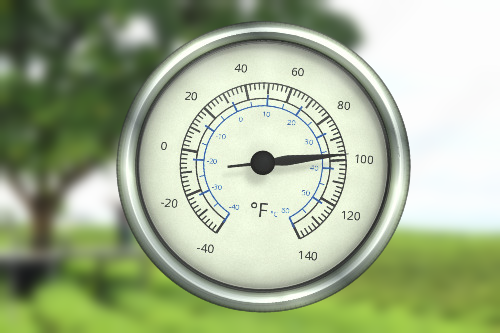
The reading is 98
